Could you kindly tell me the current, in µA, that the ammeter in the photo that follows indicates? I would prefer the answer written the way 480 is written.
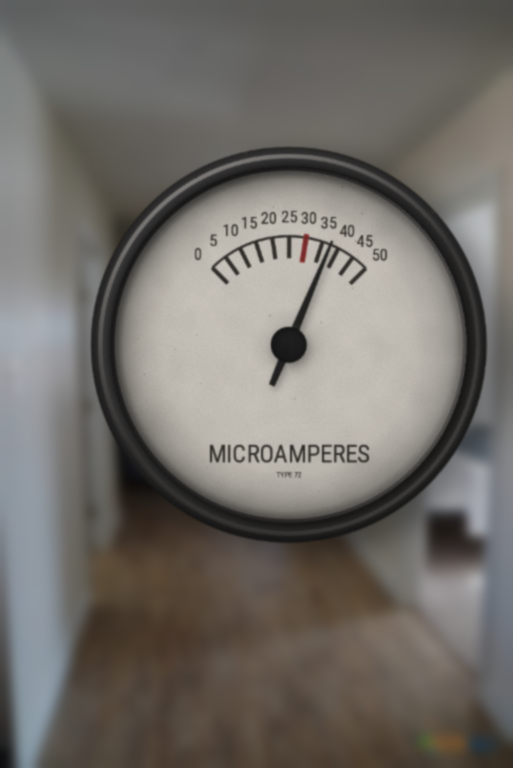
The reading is 37.5
